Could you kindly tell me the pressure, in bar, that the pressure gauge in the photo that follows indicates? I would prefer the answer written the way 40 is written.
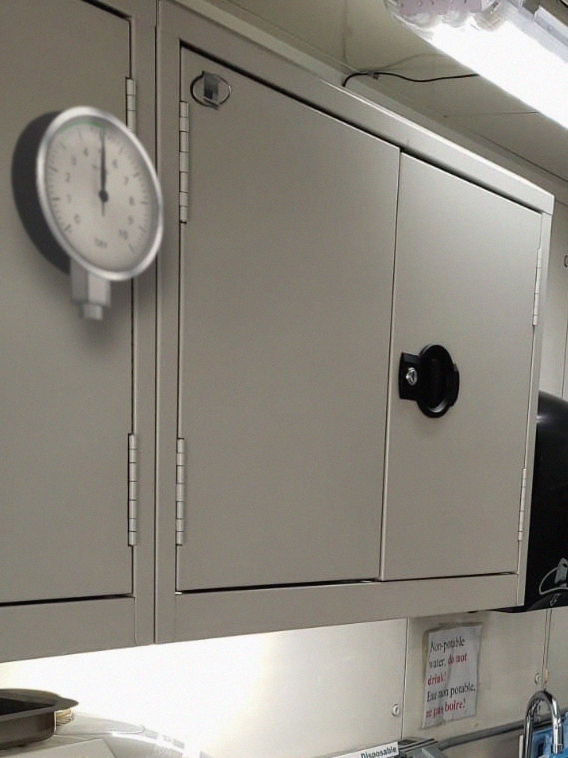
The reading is 5
